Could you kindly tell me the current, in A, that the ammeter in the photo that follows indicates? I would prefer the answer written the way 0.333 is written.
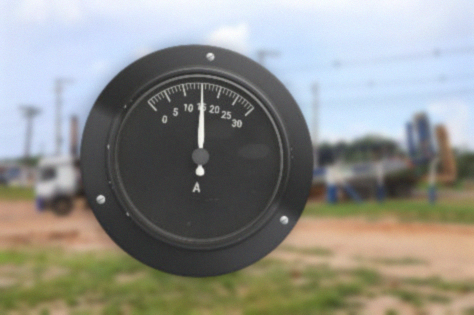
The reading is 15
